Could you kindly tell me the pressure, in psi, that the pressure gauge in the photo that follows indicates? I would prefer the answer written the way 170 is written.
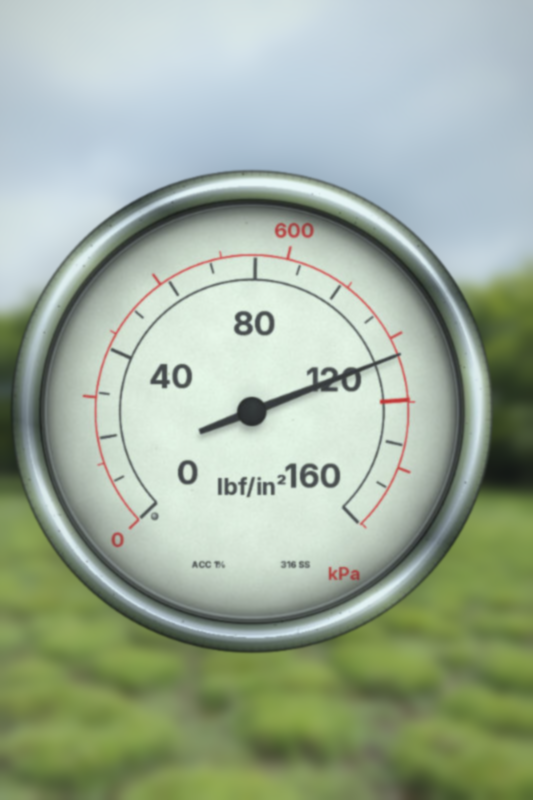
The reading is 120
